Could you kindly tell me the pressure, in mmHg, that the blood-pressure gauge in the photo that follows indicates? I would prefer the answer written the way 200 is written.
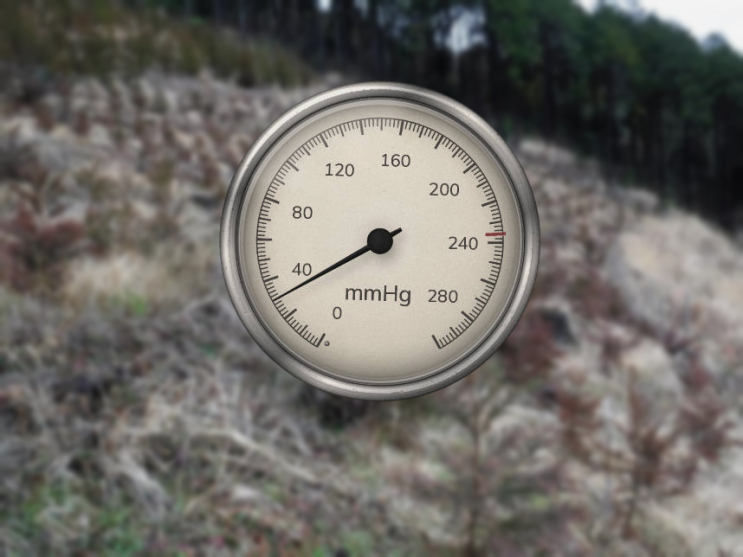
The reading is 30
